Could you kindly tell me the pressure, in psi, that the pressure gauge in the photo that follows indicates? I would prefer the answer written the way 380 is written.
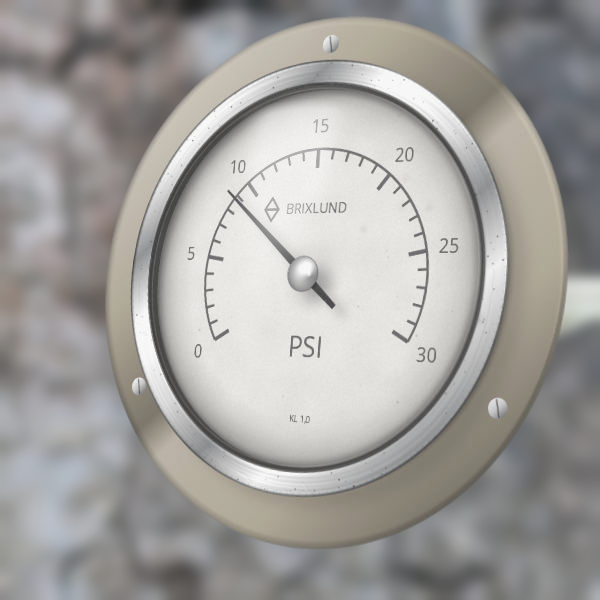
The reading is 9
